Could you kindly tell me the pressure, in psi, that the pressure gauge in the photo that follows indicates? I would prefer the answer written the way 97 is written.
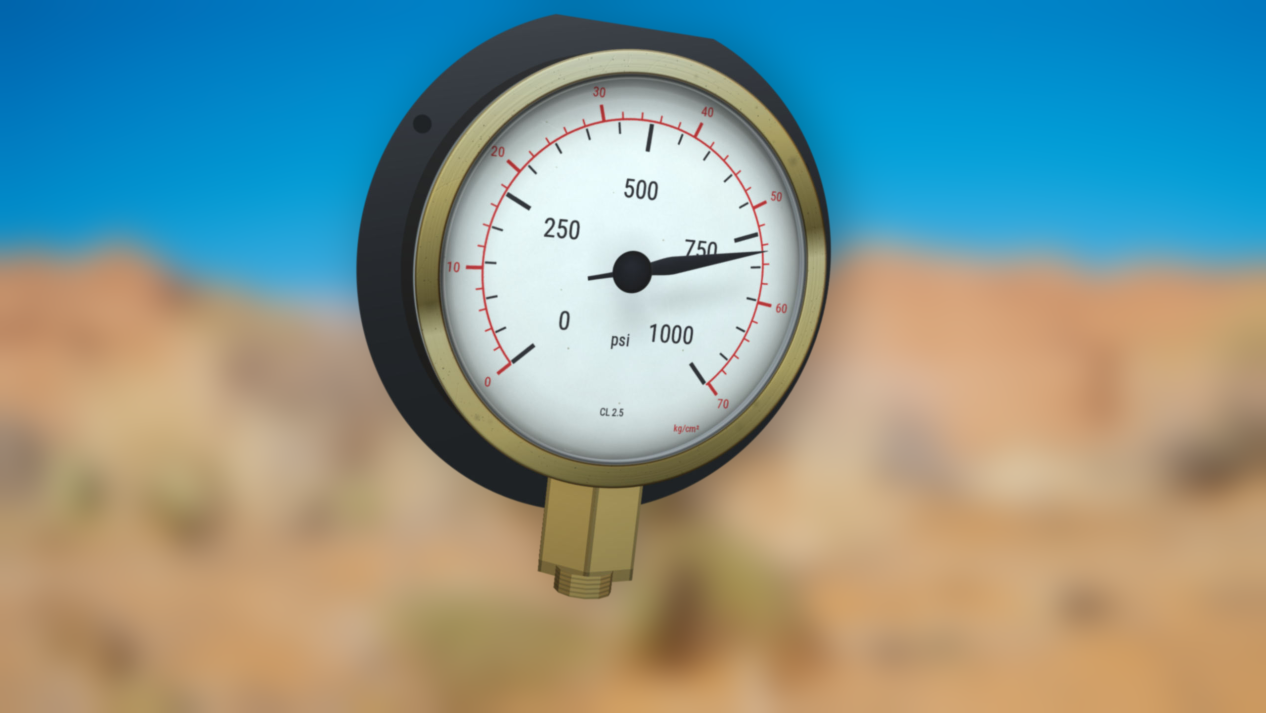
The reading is 775
